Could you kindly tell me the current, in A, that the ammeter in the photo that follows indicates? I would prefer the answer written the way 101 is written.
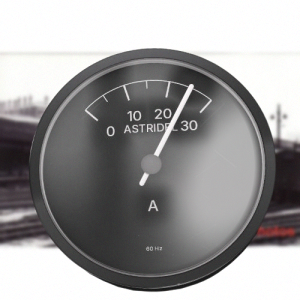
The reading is 25
